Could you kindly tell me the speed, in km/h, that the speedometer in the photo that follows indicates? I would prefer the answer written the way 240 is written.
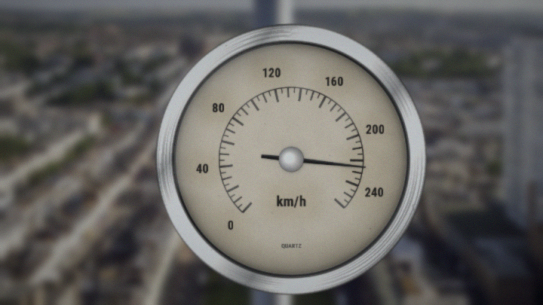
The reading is 225
